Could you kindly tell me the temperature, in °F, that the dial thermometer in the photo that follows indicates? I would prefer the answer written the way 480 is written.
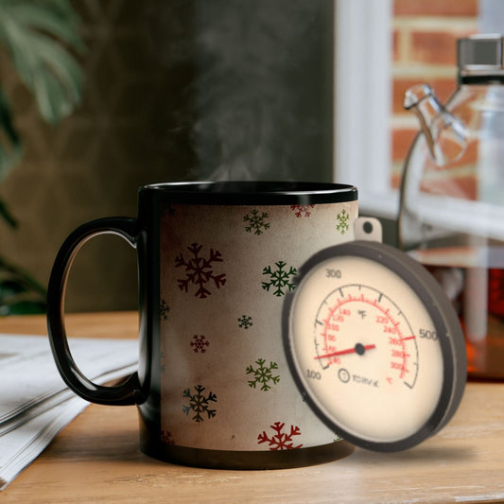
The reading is 125
